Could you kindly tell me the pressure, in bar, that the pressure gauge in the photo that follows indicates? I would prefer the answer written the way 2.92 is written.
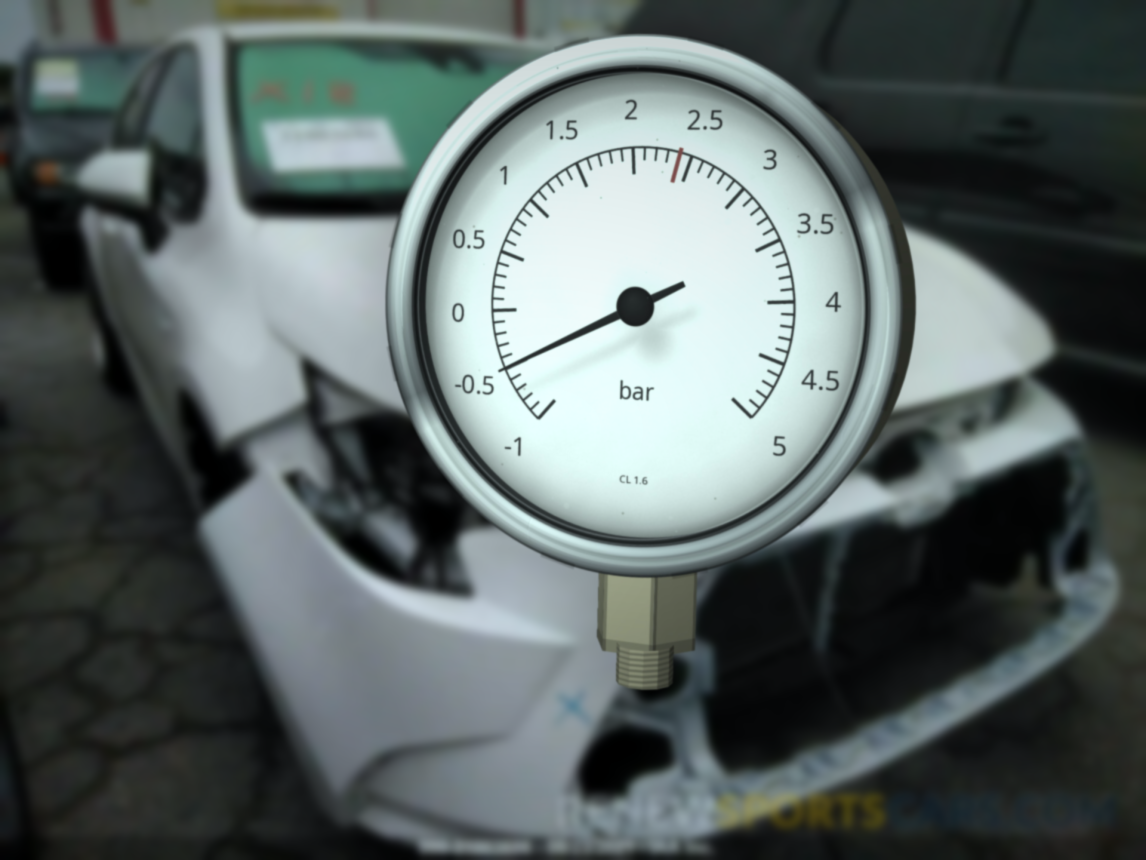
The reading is -0.5
